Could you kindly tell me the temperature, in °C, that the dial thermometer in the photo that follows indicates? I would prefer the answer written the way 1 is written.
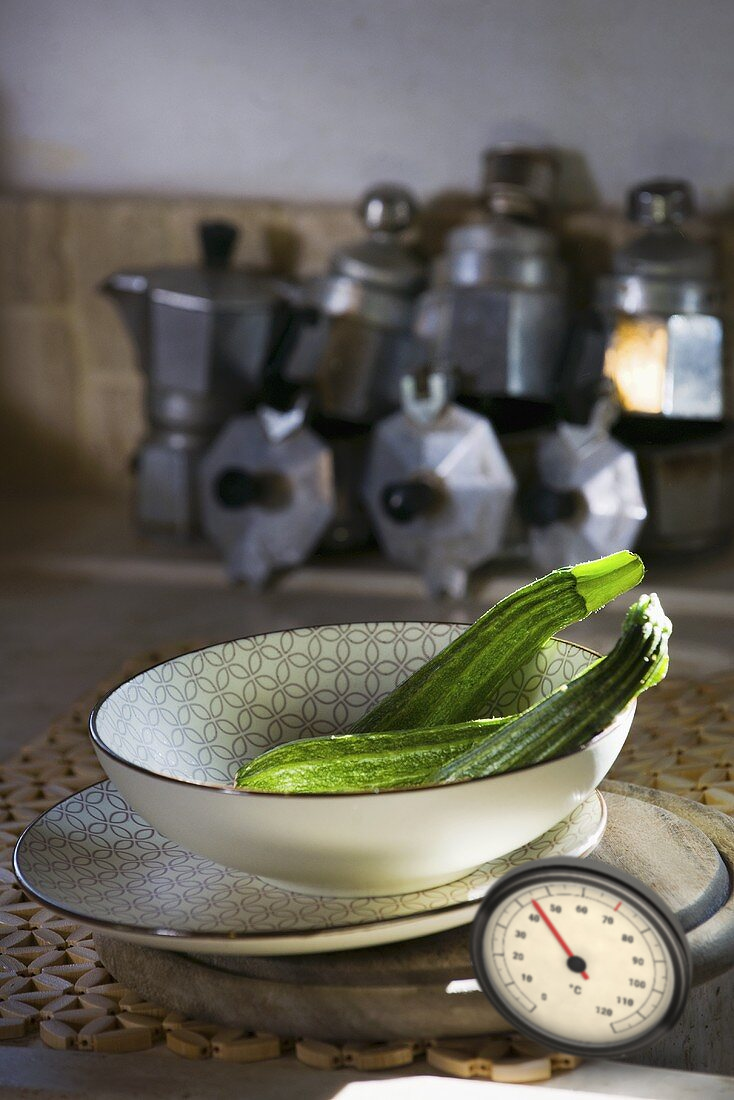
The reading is 45
